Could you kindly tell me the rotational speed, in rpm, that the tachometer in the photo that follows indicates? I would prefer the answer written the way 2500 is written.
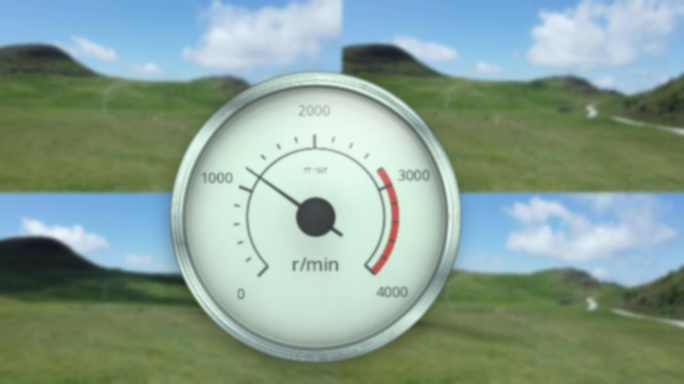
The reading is 1200
